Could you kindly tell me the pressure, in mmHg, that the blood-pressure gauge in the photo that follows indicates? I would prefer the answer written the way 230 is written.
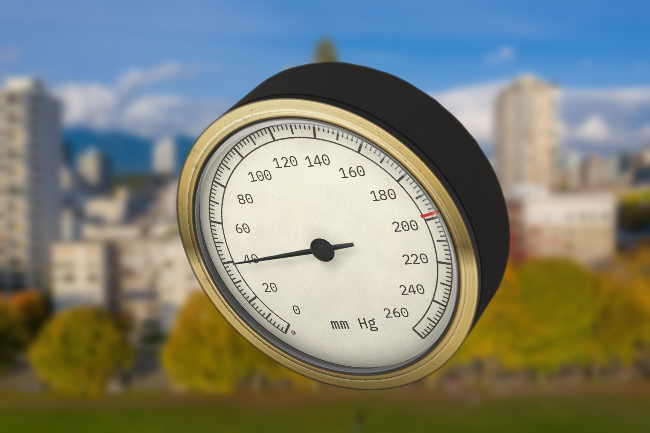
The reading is 40
